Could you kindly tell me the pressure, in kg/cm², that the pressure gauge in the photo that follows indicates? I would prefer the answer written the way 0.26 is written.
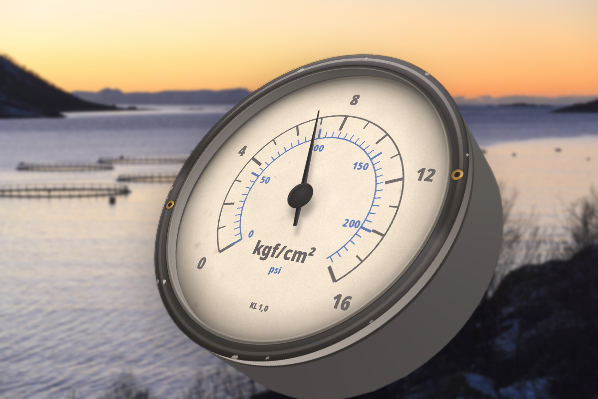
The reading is 7
